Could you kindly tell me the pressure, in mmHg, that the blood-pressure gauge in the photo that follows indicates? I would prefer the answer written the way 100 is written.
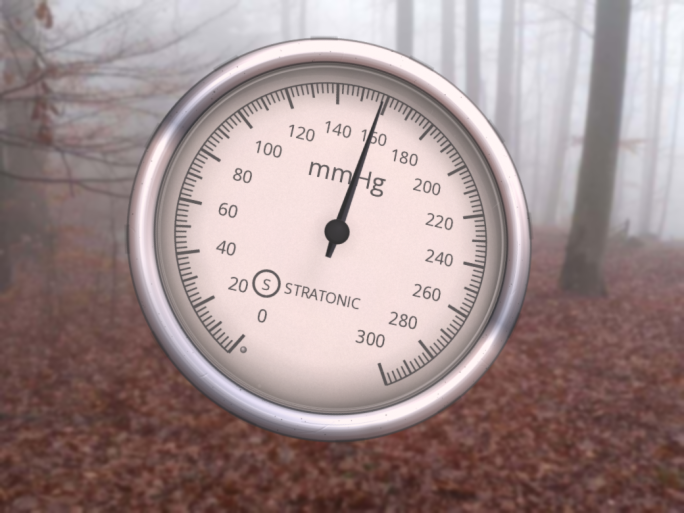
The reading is 158
